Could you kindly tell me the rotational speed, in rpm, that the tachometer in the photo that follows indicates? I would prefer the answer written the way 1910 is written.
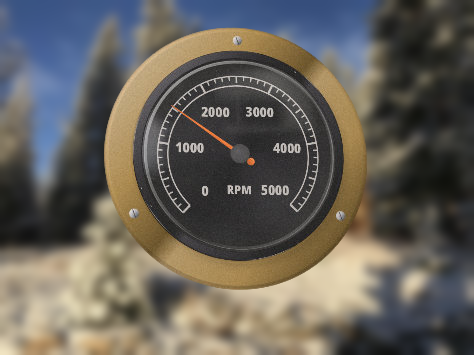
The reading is 1500
